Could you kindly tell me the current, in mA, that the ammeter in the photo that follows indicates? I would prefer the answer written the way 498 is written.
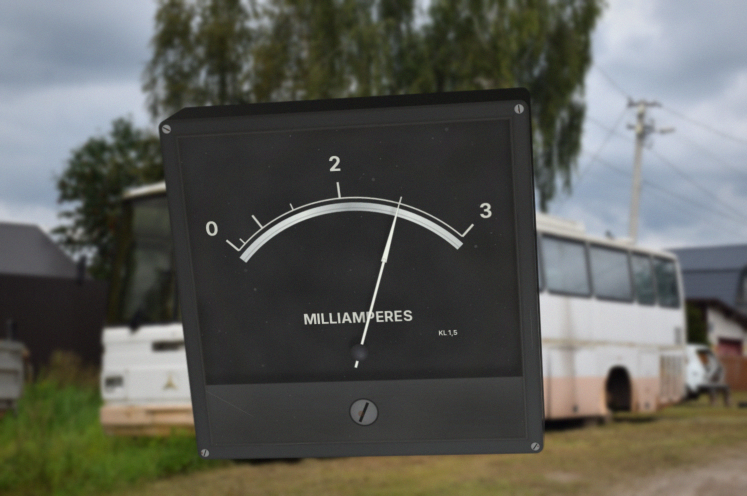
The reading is 2.5
